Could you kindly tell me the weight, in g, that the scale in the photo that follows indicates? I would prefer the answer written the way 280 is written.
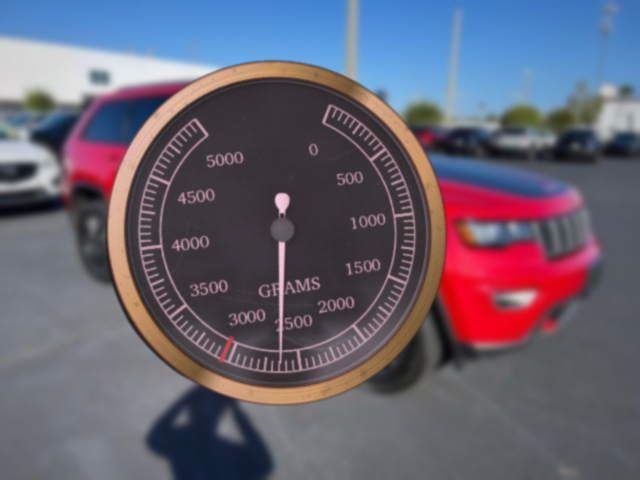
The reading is 2650
